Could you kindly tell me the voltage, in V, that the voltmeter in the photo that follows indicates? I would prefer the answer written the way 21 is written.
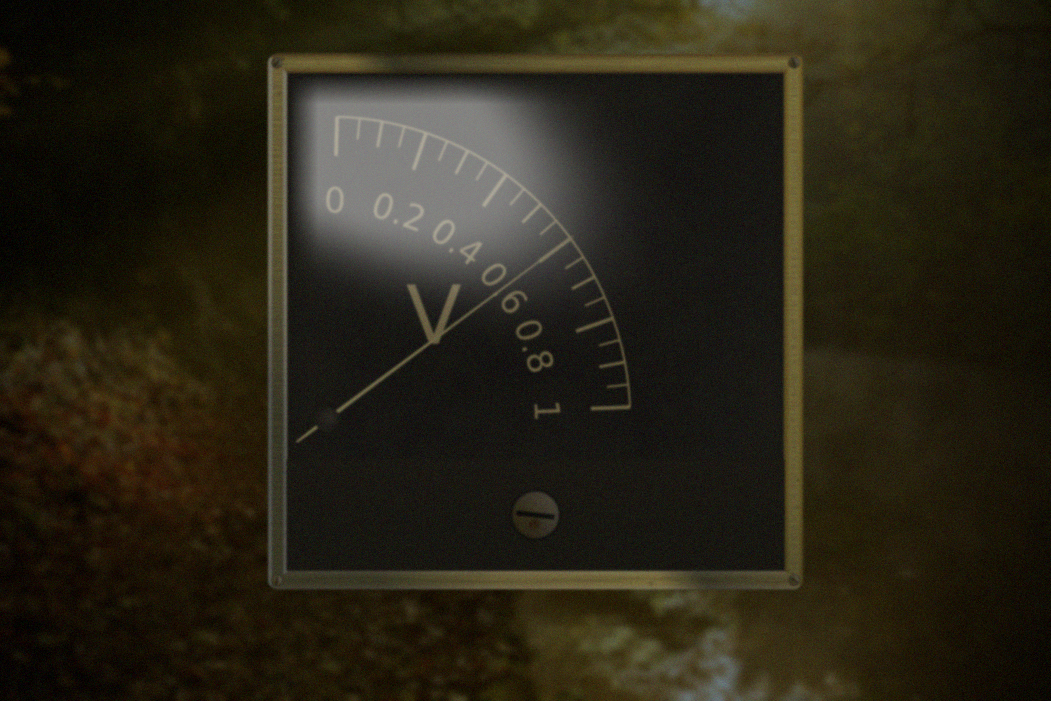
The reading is 0.6
